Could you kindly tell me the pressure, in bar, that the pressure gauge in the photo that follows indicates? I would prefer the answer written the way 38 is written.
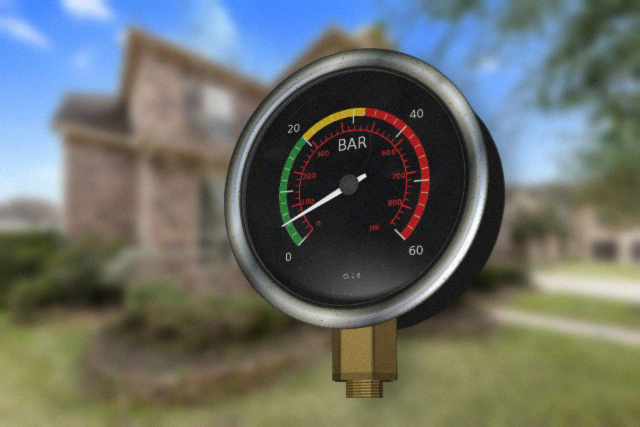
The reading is 4
